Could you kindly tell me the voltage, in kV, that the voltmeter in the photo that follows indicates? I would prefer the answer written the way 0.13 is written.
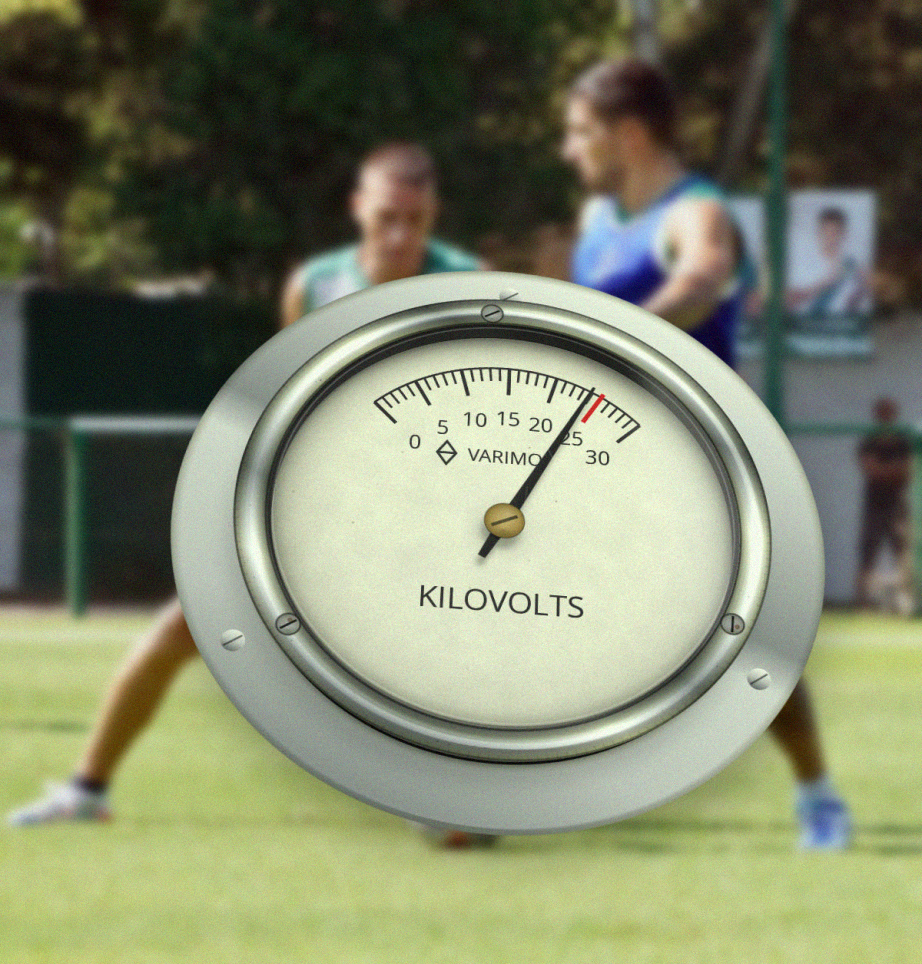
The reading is 24
